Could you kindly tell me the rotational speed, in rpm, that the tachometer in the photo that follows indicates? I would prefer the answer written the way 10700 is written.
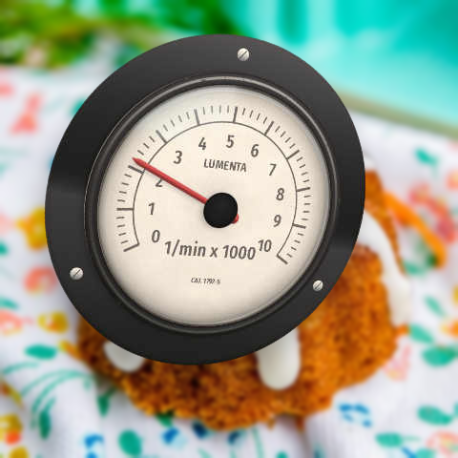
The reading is 2200
